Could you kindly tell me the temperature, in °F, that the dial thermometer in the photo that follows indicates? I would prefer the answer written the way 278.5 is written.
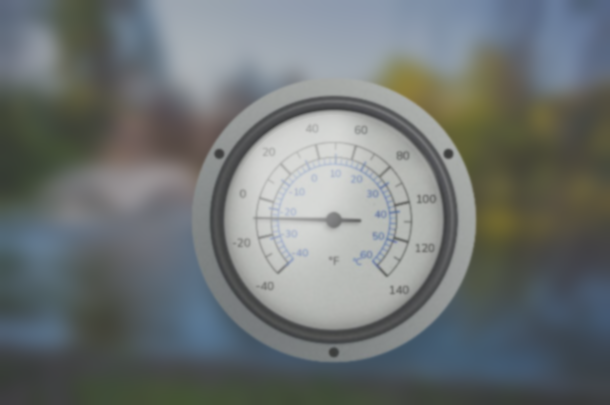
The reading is -10
